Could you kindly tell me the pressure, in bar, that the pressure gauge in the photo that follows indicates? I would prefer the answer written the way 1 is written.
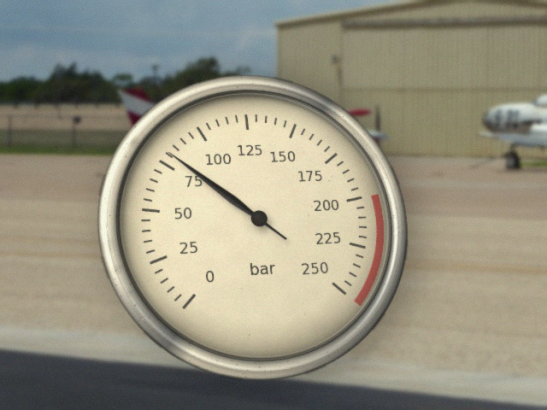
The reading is 80
